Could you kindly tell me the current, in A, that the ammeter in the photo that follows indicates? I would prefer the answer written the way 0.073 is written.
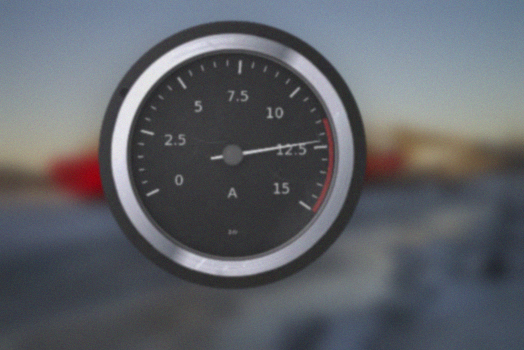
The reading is 12.25
